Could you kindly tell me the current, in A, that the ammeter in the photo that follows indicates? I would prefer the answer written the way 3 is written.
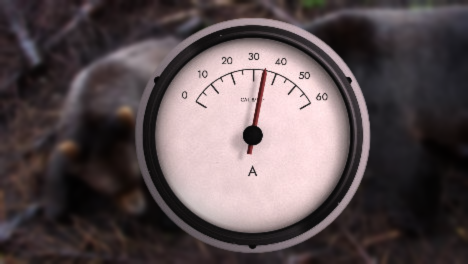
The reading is 35
